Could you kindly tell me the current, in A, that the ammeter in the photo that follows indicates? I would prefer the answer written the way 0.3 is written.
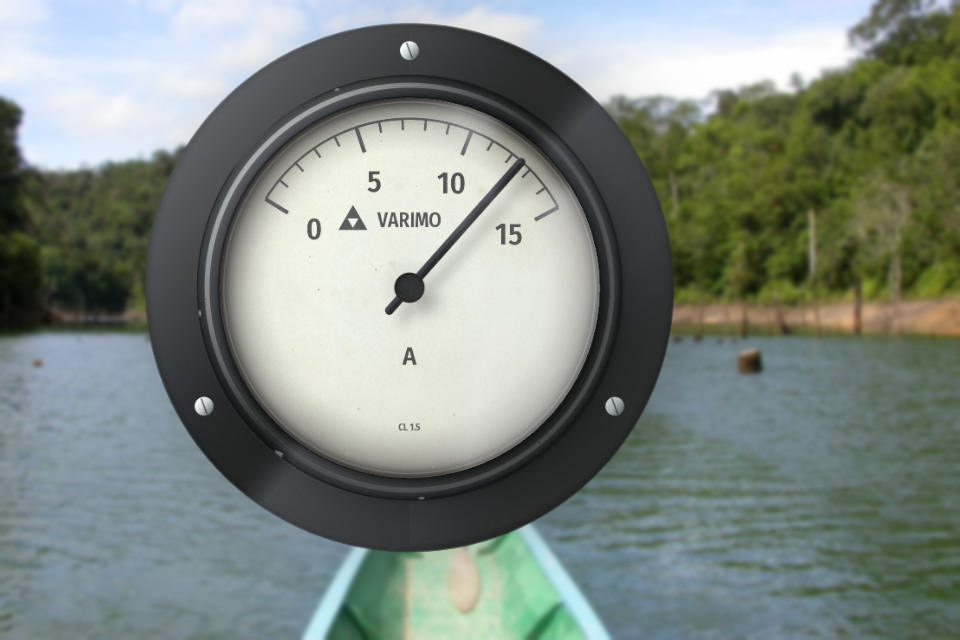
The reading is 12.5
